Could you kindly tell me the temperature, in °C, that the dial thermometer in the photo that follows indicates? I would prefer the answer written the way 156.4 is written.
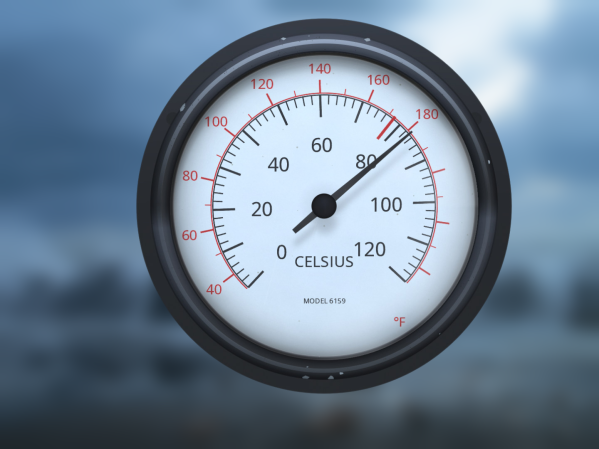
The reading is 83
